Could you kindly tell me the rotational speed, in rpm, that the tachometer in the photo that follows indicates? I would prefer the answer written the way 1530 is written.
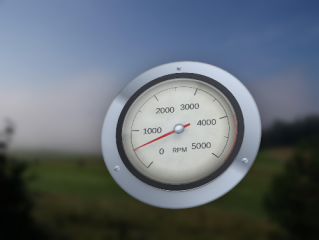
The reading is 500
